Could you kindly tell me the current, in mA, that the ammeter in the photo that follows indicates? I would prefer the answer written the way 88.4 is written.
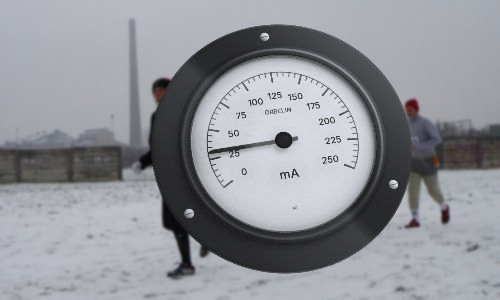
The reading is 30
